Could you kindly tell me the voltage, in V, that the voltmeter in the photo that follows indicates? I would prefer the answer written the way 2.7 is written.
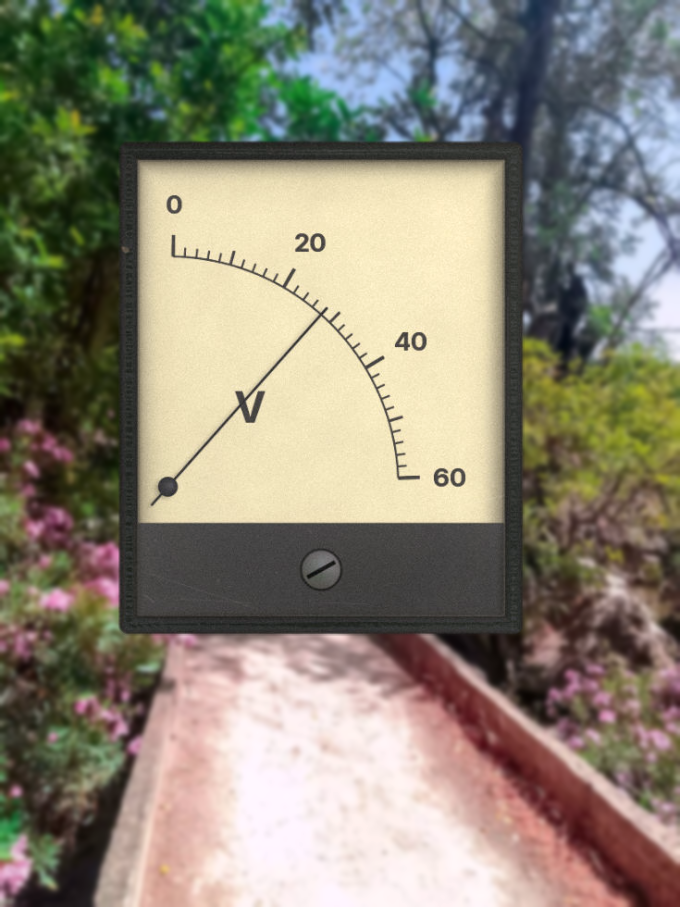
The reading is 28
